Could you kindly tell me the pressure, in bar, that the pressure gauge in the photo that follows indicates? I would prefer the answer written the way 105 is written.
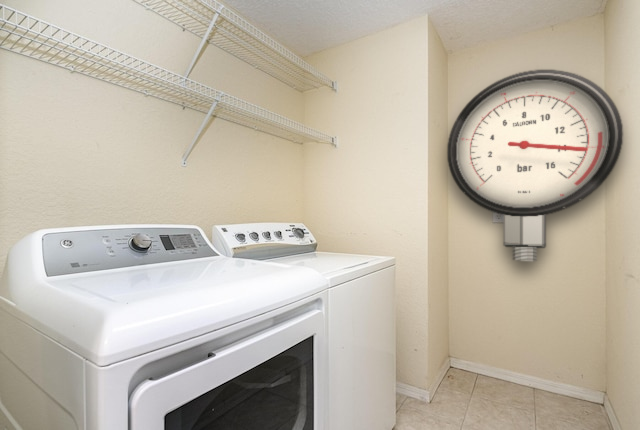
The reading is 14
